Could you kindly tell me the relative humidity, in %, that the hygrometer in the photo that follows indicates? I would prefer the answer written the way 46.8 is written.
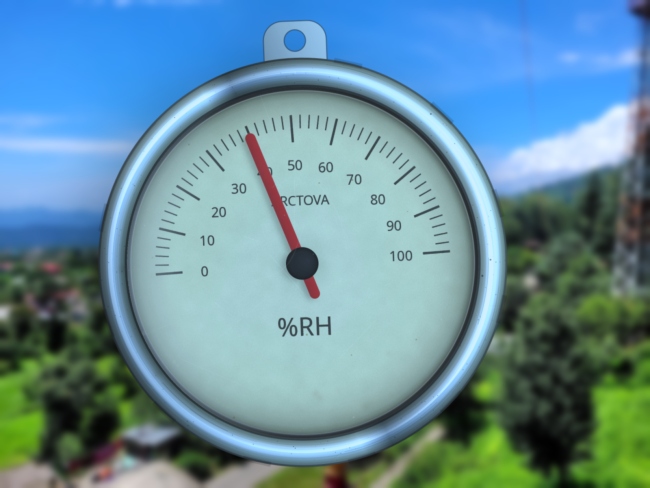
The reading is 40
